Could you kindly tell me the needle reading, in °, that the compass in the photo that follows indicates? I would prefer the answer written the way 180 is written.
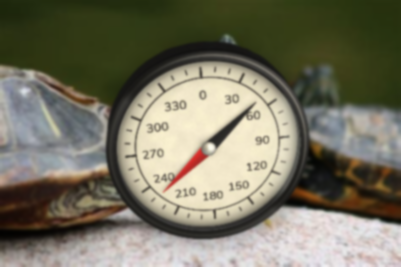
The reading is 230
